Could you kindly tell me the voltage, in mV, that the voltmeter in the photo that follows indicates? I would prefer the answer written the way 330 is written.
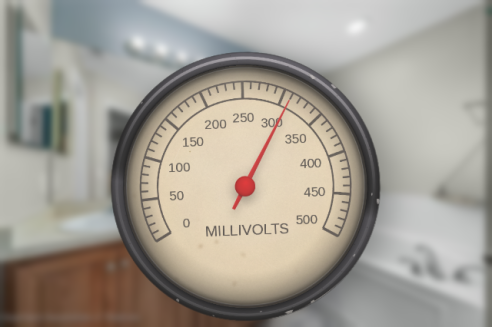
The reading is 310
